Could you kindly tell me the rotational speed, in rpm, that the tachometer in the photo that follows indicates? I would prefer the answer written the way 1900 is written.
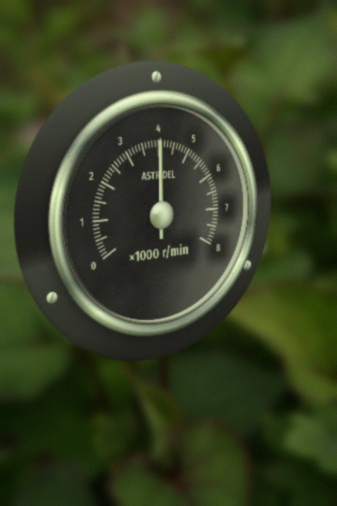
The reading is 4000
